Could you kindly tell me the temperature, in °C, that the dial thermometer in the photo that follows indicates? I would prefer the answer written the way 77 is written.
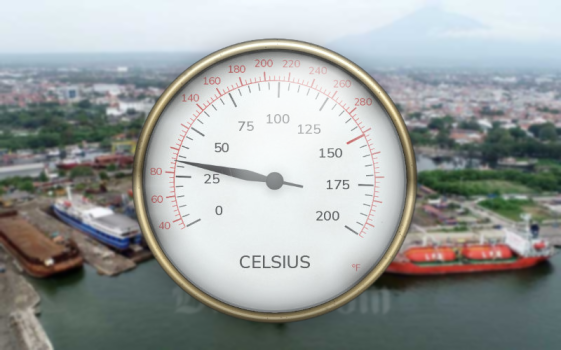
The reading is 32.5
